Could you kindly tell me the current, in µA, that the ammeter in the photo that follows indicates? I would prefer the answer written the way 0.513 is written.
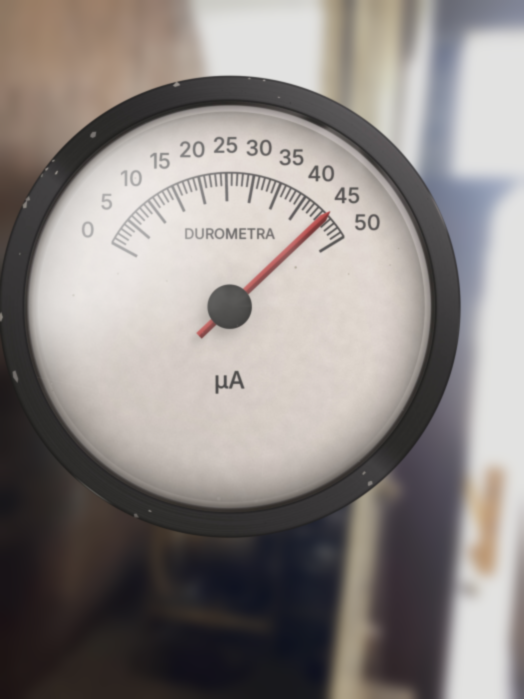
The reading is 45
